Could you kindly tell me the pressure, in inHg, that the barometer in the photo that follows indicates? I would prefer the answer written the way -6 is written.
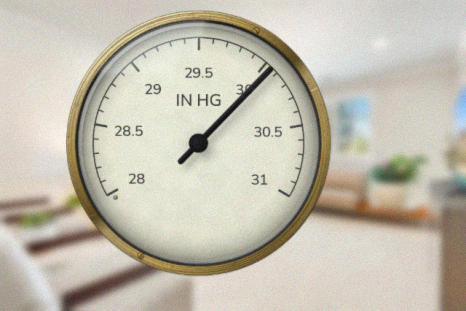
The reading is 30.05
